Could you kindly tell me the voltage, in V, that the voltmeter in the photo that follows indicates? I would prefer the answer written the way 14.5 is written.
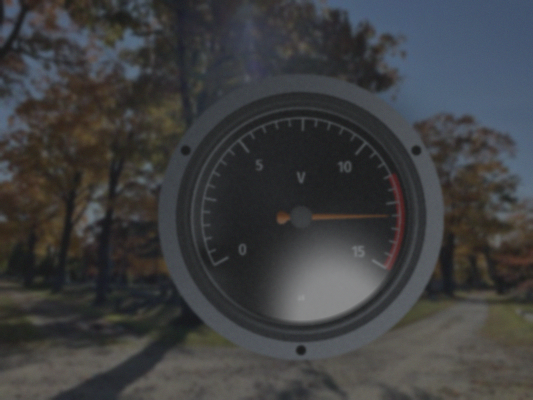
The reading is 13
